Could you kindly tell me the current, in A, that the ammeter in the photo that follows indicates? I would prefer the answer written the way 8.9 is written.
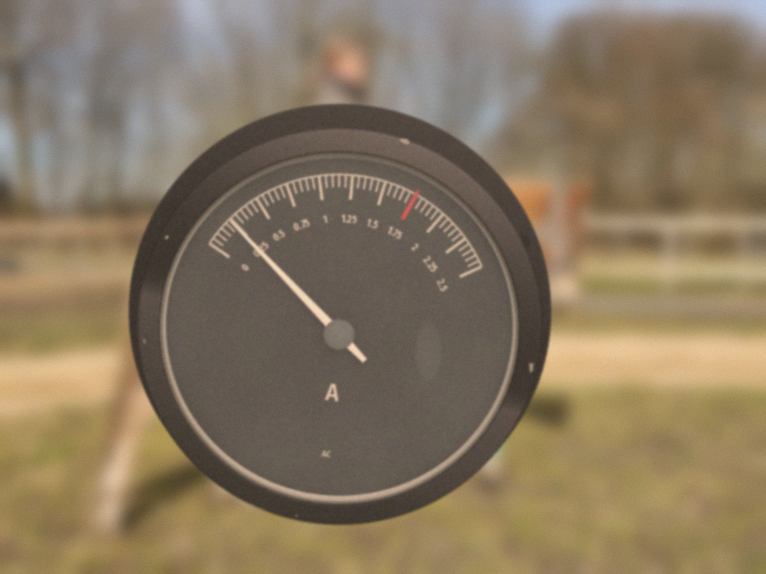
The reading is 0.25
